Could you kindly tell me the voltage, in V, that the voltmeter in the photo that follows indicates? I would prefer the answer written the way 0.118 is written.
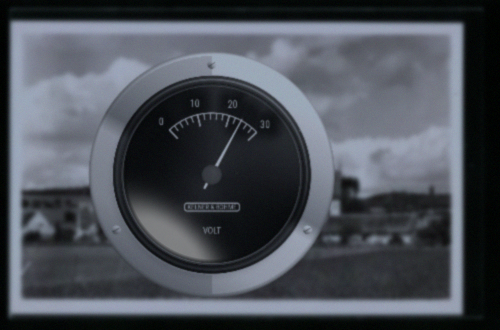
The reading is 24
